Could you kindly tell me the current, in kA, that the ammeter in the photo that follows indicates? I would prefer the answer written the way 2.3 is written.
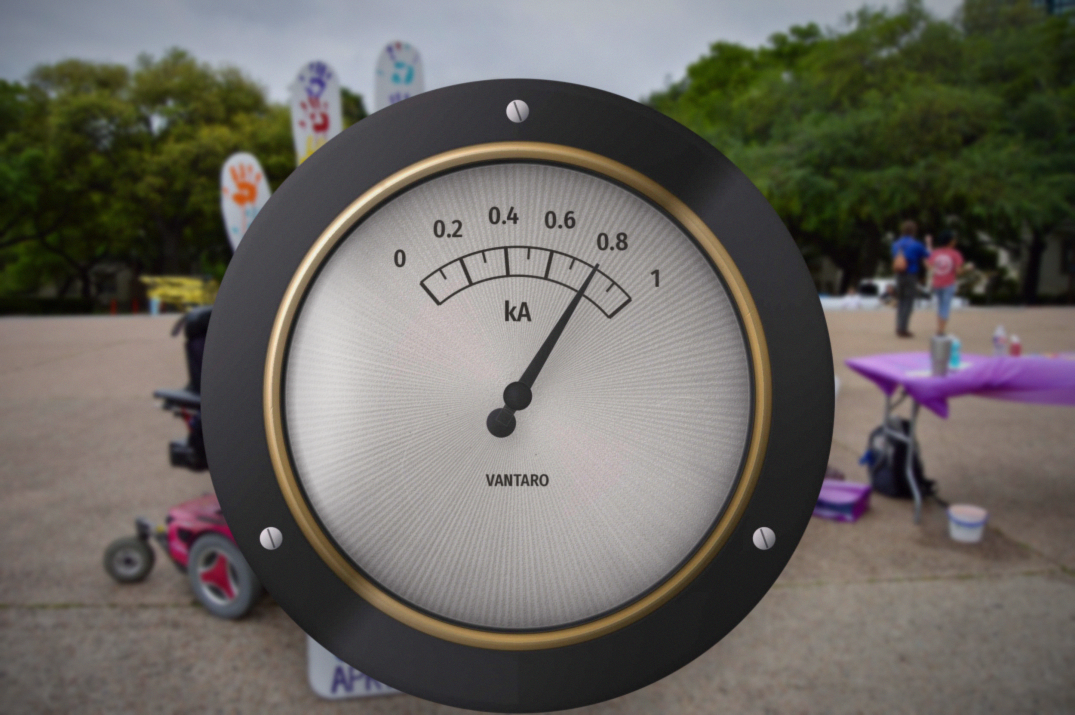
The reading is 0.8
